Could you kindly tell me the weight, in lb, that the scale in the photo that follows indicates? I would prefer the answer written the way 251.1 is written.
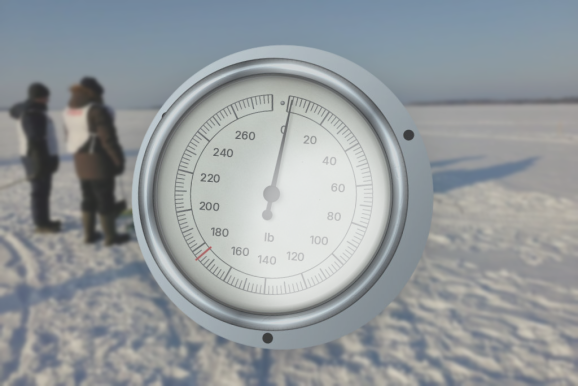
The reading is 2
